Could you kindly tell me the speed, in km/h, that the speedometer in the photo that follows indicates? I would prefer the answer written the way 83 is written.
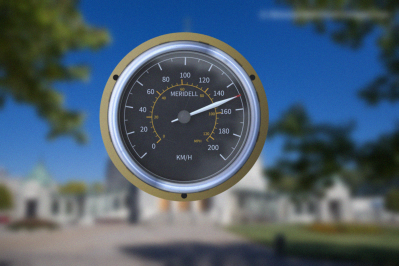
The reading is 150
